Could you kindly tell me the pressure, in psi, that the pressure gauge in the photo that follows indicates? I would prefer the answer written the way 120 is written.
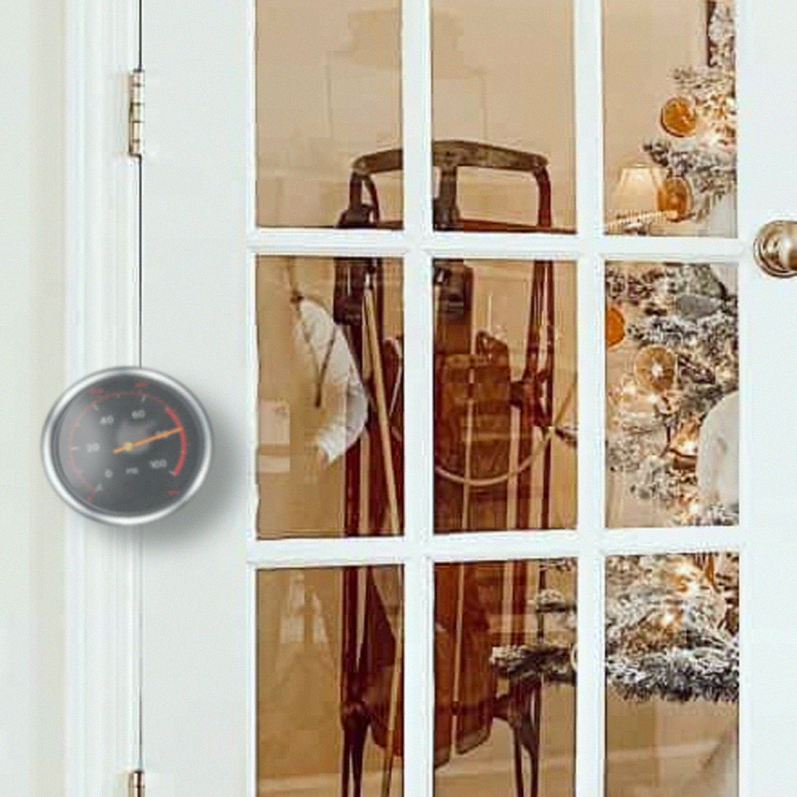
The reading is 80
